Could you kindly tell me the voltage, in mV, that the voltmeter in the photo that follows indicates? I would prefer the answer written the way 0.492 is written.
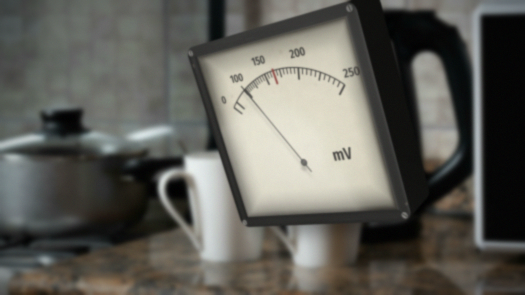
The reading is 100
